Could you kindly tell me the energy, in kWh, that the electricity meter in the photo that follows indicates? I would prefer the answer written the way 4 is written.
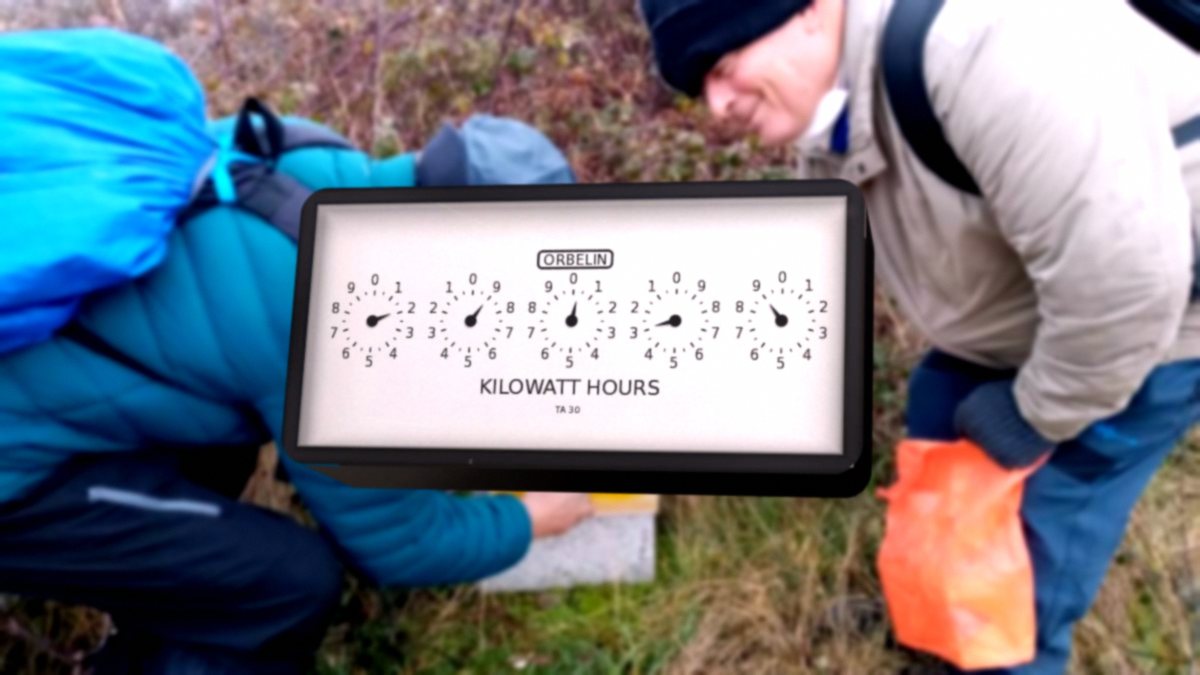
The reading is 19029
